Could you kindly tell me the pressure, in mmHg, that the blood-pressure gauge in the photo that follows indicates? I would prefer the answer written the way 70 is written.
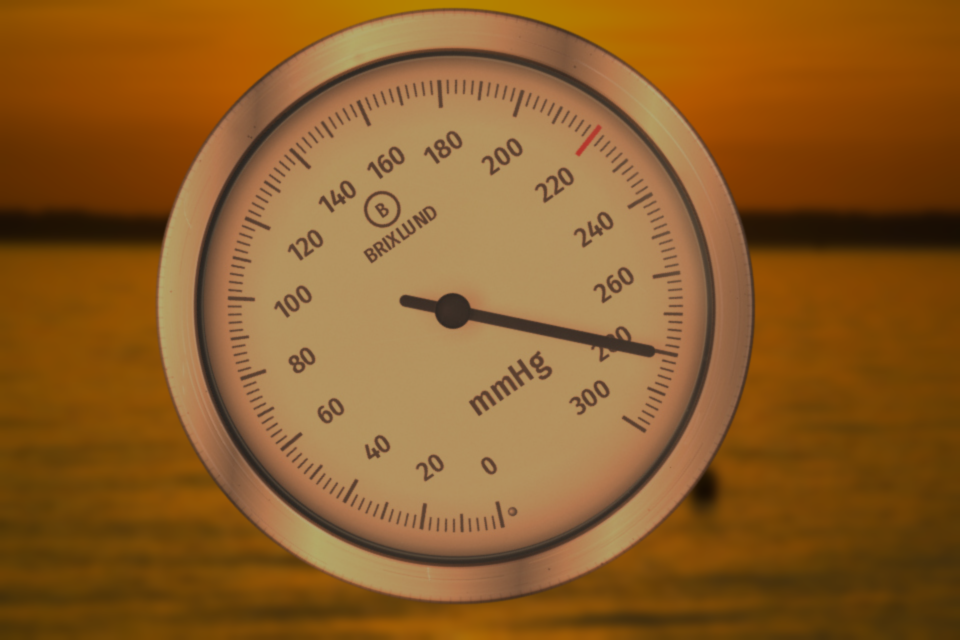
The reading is 280
